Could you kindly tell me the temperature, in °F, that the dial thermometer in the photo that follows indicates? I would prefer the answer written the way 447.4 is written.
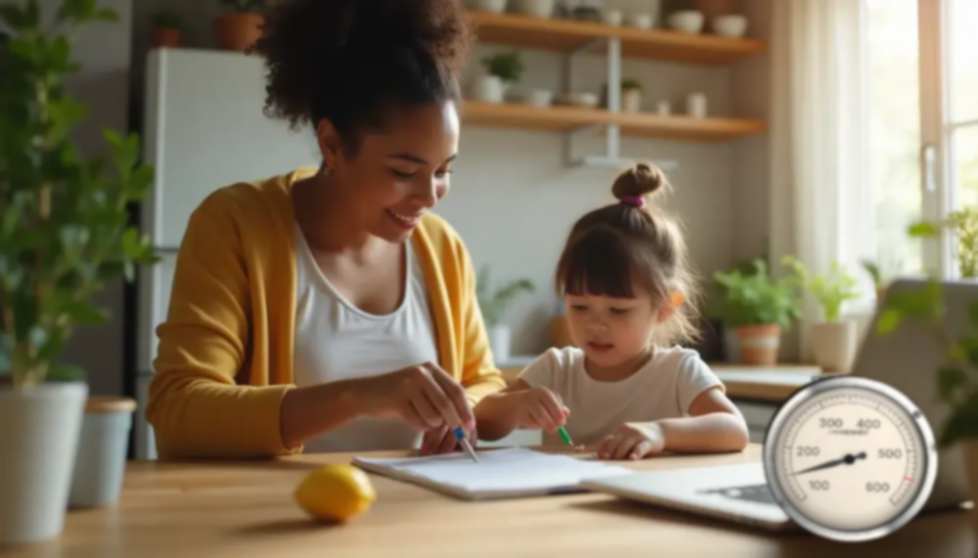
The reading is 150
